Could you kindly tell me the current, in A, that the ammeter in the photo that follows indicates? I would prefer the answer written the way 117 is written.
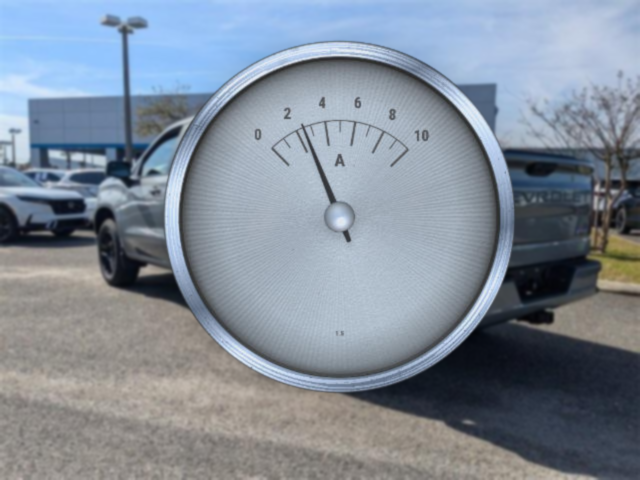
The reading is 2.5
